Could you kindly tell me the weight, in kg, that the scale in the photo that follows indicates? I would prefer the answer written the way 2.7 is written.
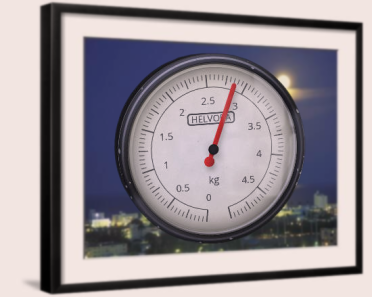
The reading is 2.85
